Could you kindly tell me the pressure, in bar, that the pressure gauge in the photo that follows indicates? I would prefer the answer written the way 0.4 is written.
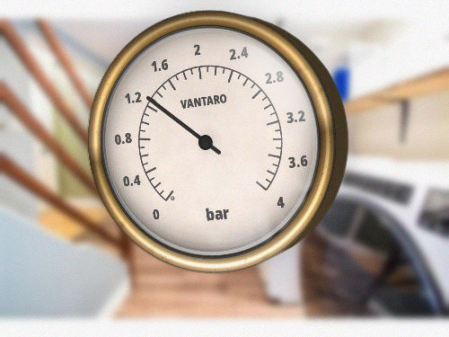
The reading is 1.3
